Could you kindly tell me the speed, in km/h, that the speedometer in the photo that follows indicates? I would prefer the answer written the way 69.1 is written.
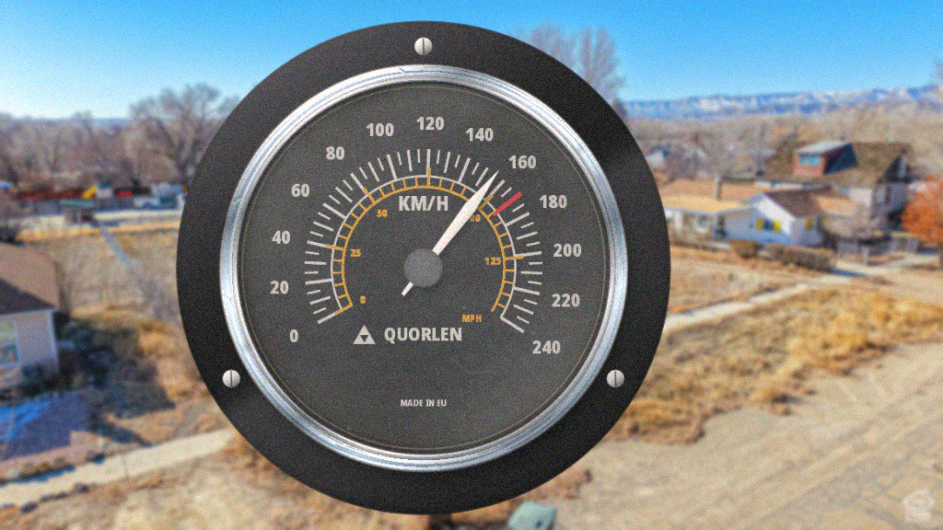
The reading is 155
